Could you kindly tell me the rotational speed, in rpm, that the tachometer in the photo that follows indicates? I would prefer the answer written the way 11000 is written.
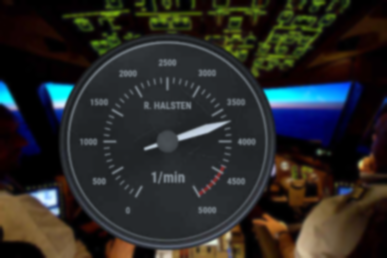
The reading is 3700
